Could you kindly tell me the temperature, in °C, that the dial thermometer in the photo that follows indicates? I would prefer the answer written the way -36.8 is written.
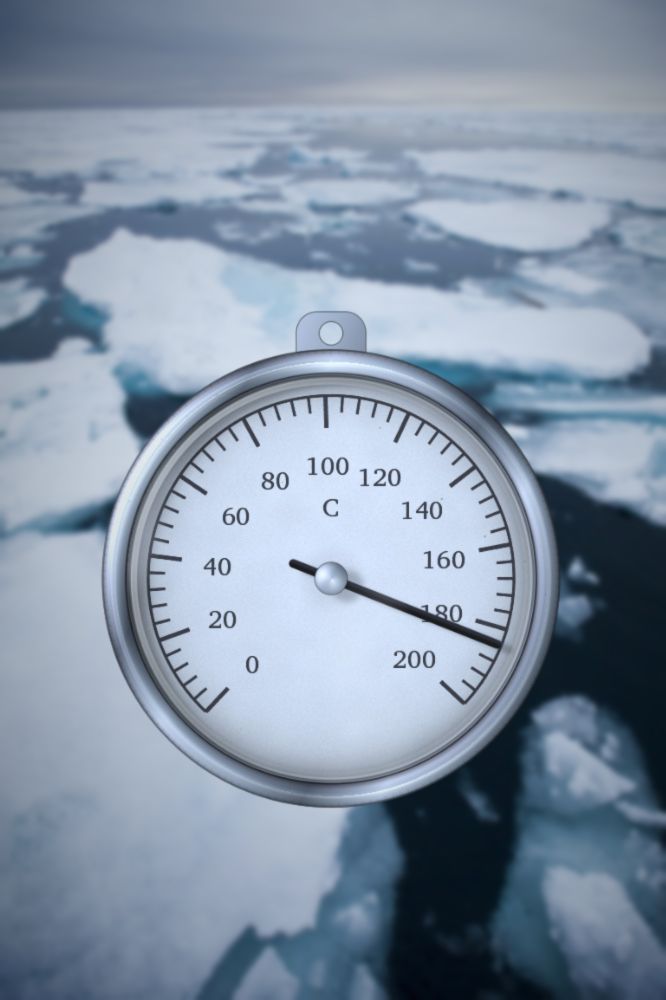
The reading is 184
